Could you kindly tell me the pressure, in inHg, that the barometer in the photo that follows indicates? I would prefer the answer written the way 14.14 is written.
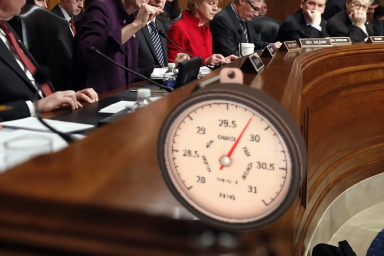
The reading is 29.8
